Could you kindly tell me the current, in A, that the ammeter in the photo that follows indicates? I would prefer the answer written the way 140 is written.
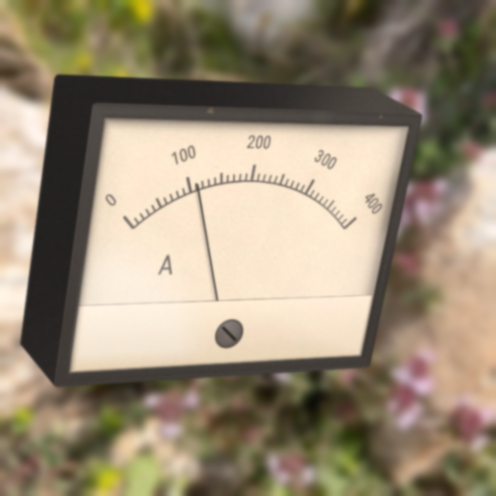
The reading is 110
